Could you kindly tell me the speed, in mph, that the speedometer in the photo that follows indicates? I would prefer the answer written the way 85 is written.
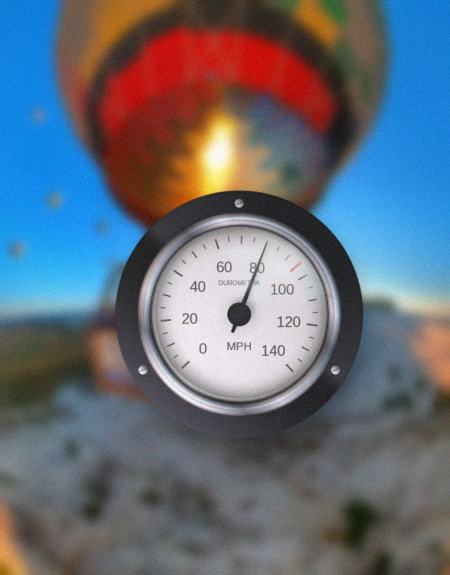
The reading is 80
